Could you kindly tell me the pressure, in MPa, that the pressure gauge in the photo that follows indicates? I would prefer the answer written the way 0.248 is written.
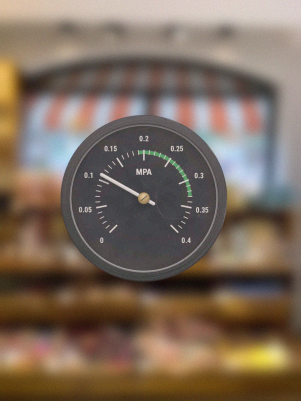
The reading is 0.11
